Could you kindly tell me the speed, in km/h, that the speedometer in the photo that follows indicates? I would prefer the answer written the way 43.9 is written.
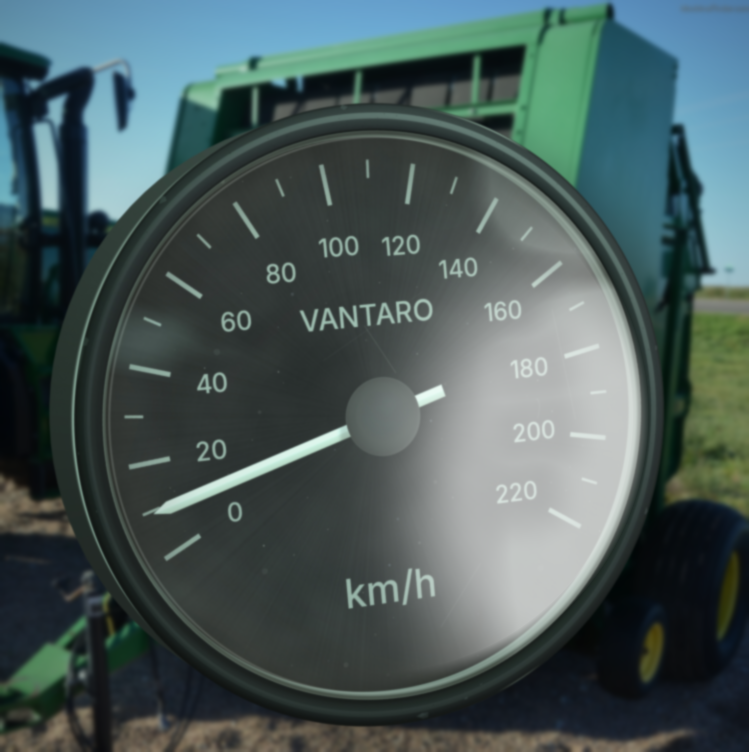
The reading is 10
